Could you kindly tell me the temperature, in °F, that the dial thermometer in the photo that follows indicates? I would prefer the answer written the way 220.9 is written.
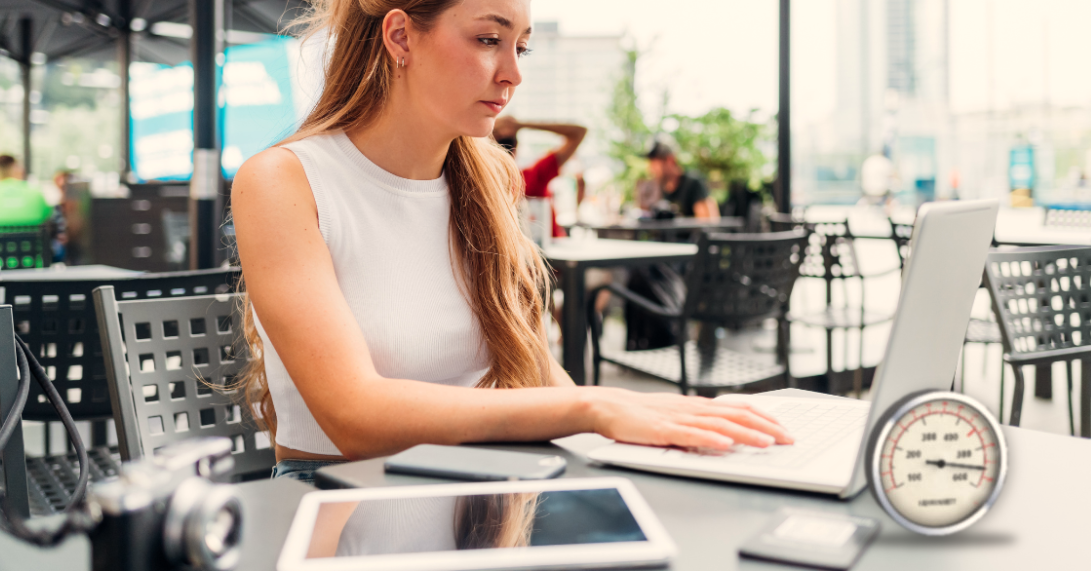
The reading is 550
